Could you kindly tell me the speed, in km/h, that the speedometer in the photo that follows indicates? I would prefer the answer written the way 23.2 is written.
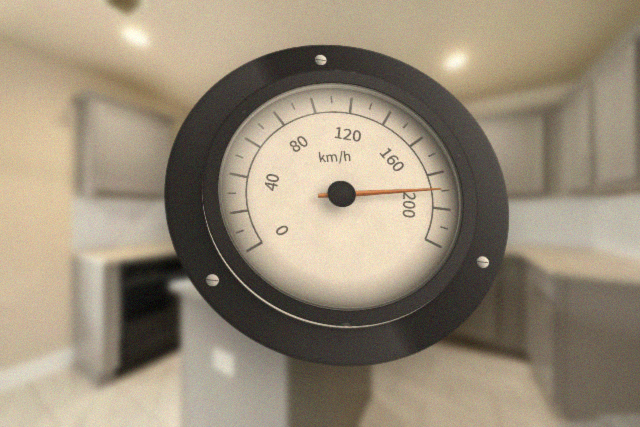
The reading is 190
